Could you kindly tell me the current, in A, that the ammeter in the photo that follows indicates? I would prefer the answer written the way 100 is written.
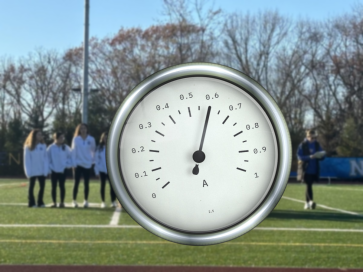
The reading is 0.6
